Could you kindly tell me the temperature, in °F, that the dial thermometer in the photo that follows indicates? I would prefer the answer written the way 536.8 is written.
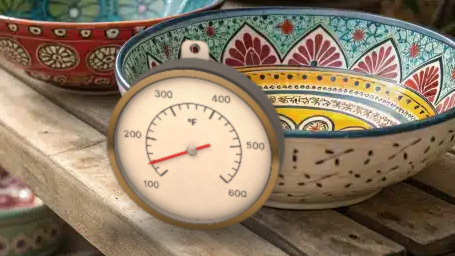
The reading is 140
